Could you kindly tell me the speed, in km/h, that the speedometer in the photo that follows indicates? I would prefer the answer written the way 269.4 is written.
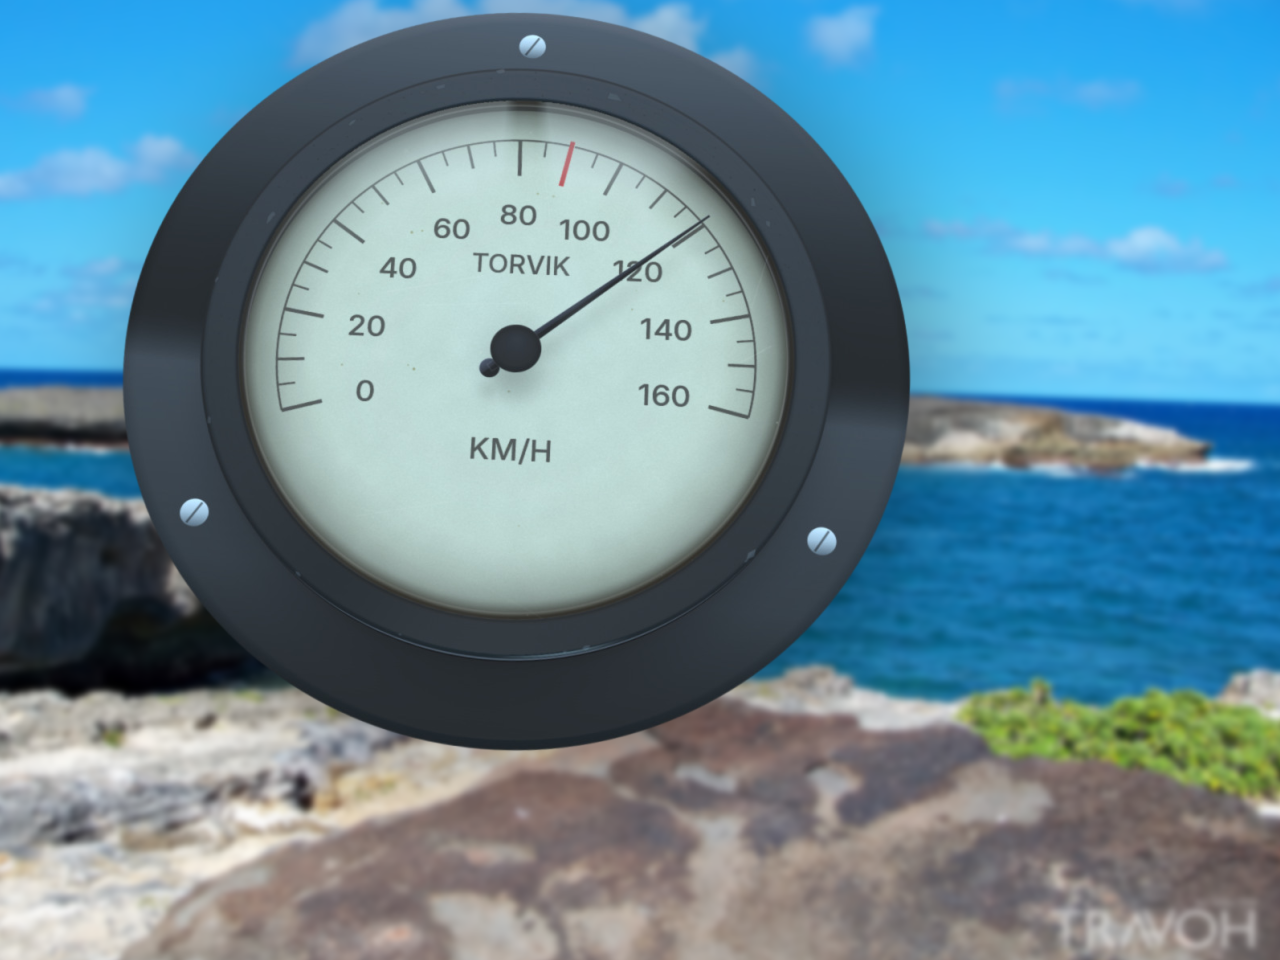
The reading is 120
